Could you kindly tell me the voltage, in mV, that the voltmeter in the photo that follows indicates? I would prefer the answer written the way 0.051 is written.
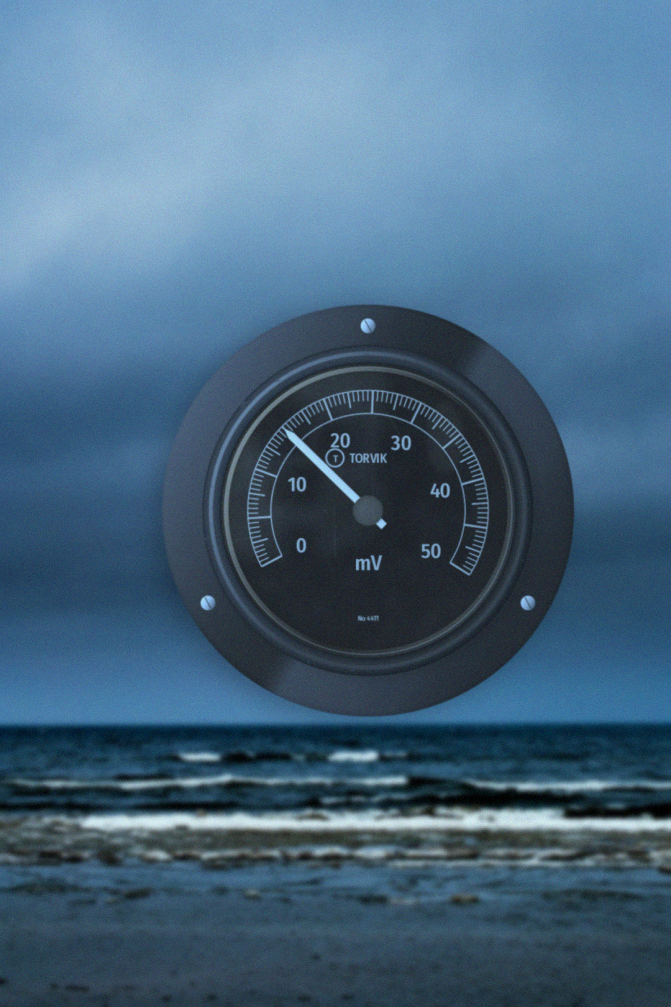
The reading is 15
